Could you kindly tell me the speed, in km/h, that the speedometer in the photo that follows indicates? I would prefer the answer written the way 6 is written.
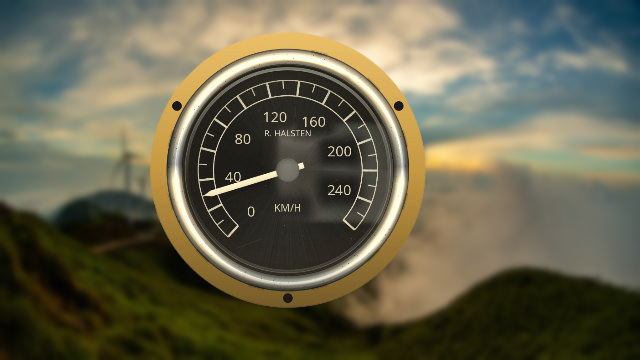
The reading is 30
